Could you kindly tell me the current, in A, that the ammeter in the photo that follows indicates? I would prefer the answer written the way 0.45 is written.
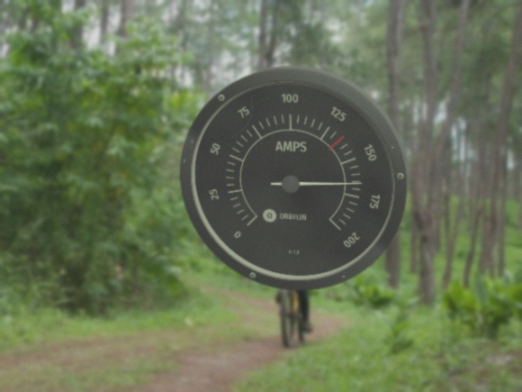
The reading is 165
